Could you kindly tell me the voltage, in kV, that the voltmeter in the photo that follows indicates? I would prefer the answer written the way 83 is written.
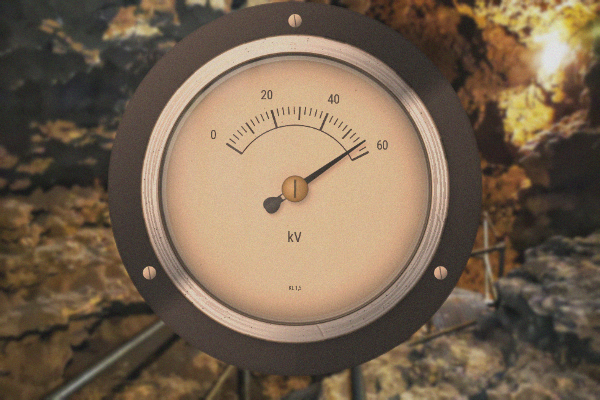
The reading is 56
